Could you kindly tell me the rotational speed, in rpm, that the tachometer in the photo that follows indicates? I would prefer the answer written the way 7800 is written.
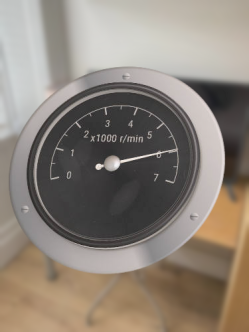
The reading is 6000
